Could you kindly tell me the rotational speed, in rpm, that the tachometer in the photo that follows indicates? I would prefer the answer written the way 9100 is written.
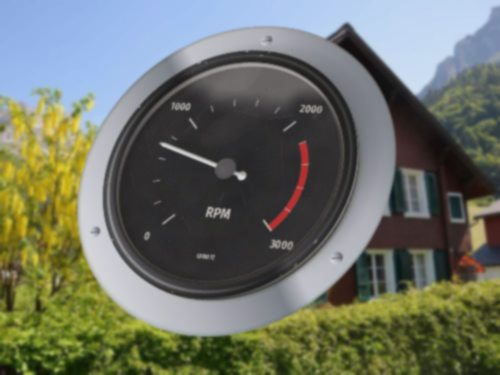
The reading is 700
